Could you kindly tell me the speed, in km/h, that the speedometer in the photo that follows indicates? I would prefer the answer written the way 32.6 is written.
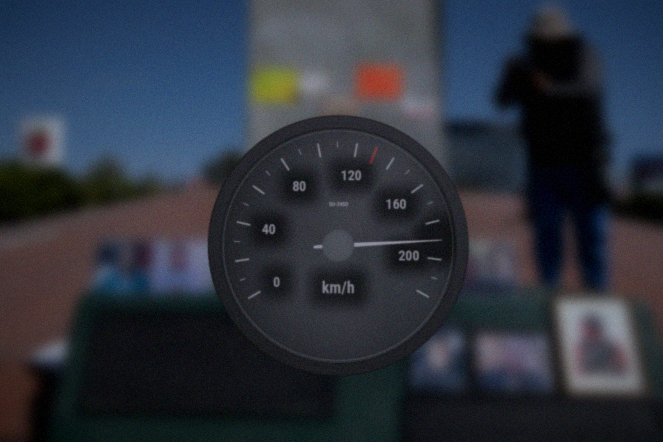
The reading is 190
